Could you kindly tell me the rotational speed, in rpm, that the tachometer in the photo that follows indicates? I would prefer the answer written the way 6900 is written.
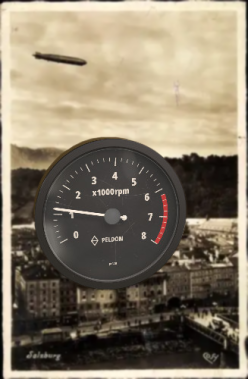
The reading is 1200
